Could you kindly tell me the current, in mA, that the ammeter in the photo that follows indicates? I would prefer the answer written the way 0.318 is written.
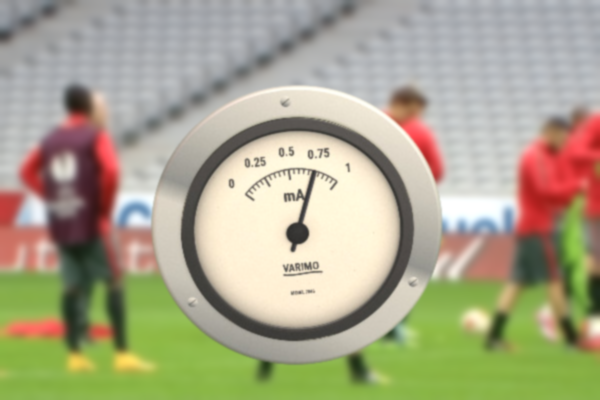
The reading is 0.75
